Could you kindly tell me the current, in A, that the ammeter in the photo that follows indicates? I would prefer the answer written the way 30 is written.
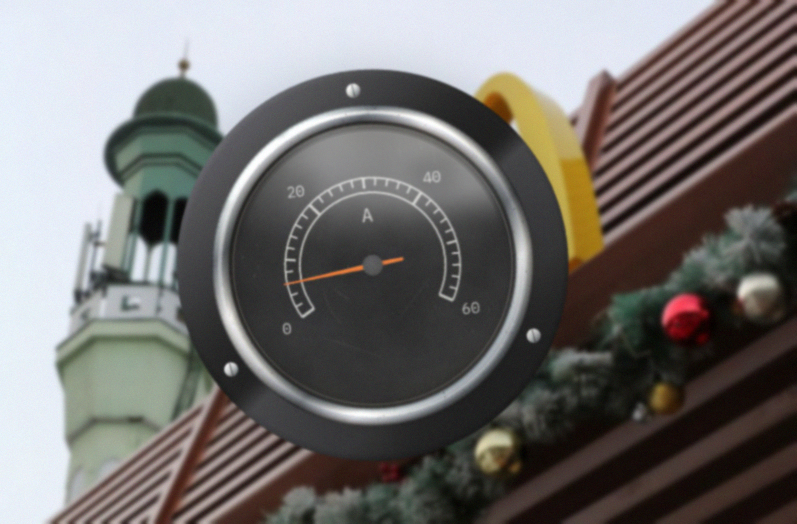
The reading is 6
